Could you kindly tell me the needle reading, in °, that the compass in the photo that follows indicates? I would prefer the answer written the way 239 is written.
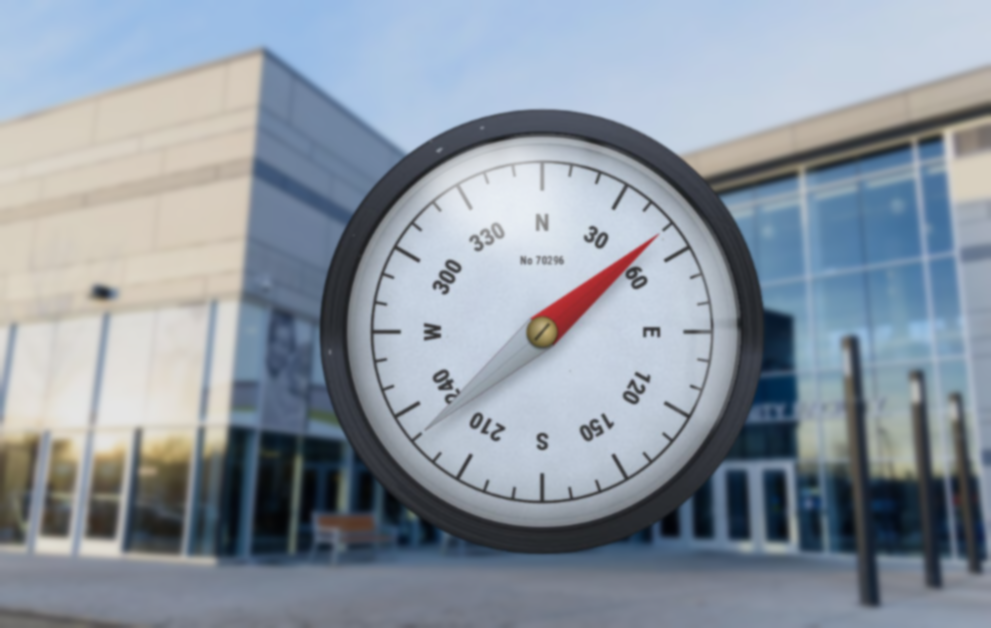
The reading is 50
